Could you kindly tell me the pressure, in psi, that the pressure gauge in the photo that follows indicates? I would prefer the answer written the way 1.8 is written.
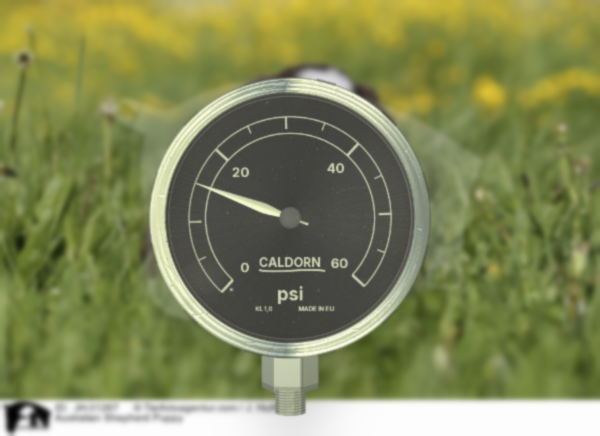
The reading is 15
